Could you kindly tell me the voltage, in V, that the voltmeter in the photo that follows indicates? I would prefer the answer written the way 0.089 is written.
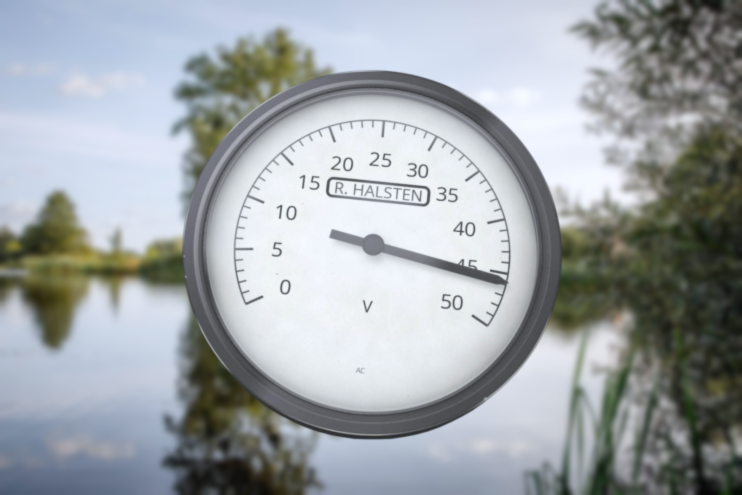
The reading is 46
